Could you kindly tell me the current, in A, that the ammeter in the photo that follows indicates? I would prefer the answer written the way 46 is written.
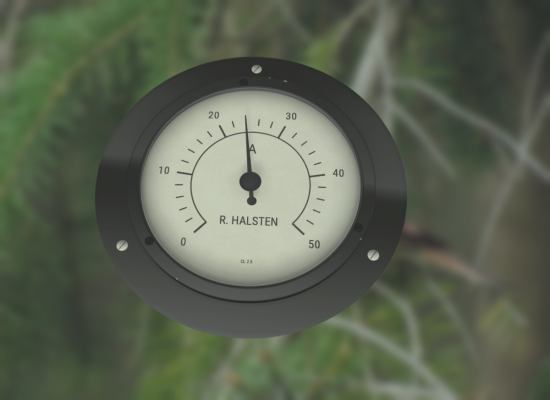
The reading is 24
